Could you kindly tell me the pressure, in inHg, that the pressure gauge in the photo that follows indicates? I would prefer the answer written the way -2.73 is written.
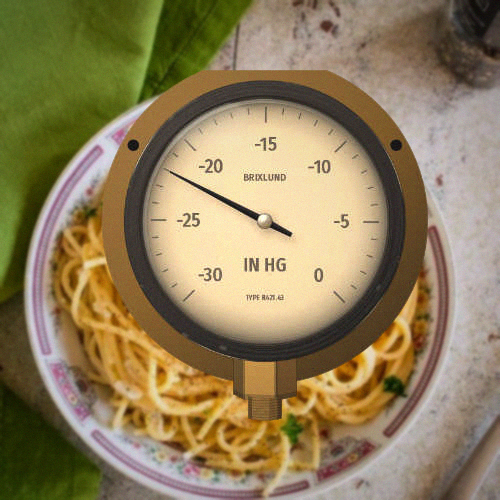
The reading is -22
